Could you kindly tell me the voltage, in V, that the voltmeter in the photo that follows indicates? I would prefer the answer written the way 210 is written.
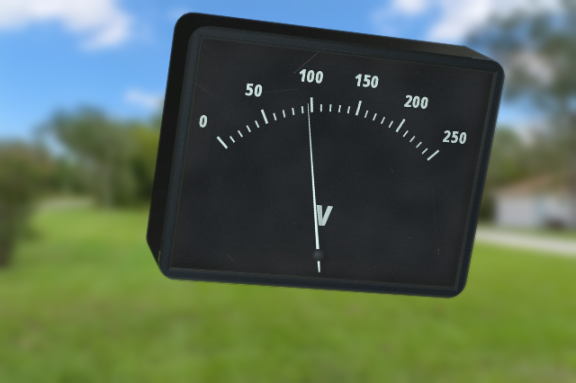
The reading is 95
